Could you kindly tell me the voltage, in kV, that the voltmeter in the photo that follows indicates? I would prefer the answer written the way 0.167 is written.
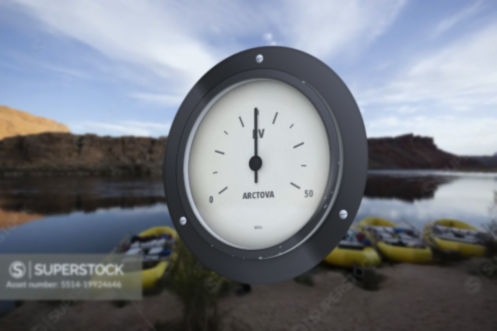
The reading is 25
